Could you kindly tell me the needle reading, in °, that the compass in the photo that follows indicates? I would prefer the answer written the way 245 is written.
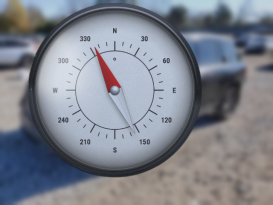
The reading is 335
